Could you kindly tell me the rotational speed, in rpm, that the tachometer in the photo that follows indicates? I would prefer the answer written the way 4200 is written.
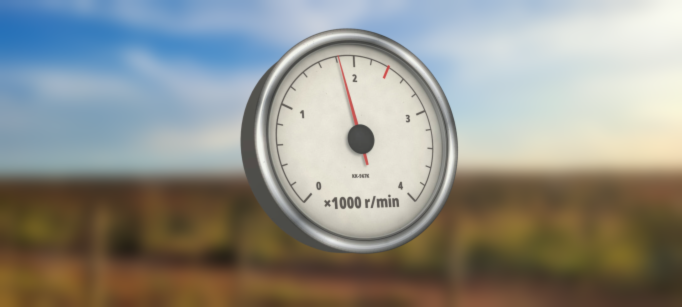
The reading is 1800
